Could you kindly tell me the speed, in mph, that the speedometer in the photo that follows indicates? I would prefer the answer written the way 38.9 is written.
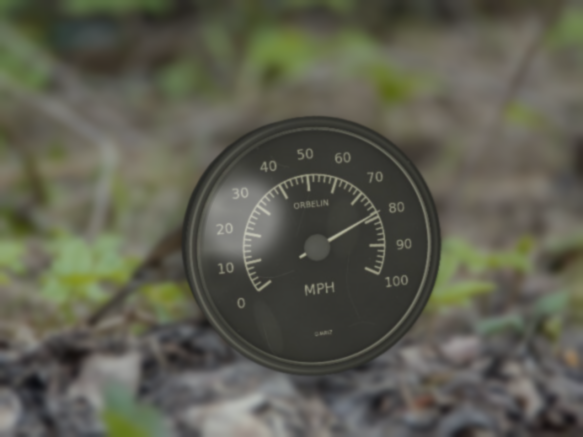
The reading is 78
